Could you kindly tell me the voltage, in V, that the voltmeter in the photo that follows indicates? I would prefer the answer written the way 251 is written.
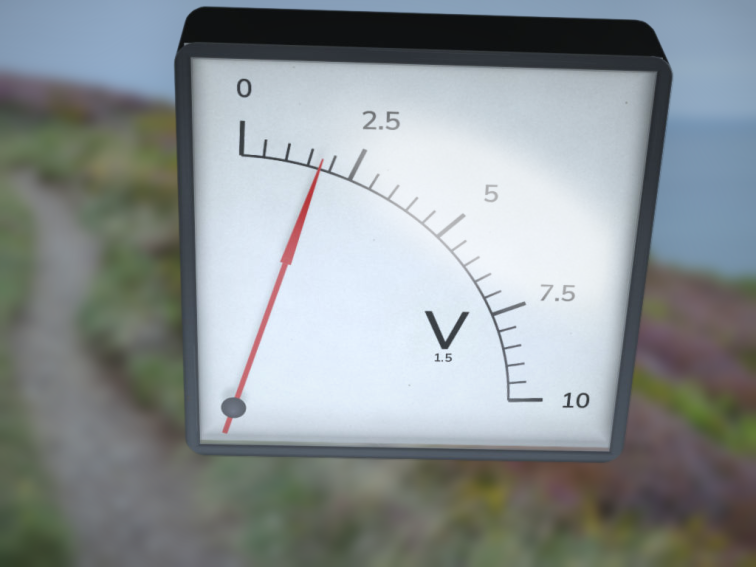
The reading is 1.75
